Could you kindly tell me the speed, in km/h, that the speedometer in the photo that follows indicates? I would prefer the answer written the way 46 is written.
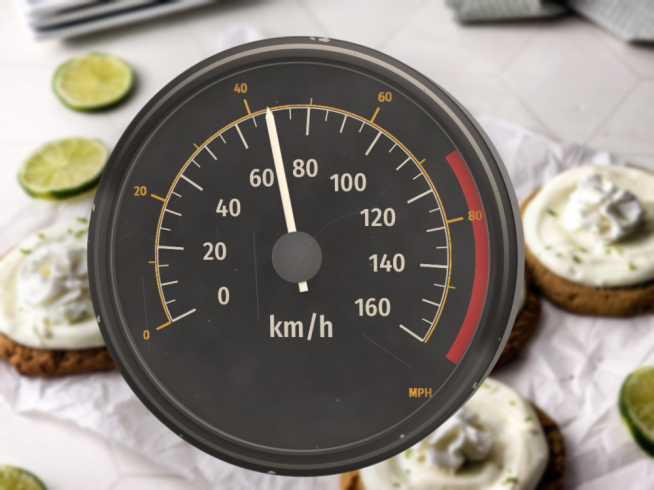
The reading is 70
